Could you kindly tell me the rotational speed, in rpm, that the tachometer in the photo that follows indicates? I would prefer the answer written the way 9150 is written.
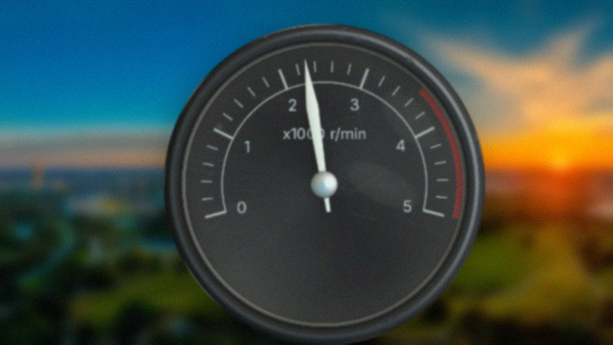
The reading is 2300
